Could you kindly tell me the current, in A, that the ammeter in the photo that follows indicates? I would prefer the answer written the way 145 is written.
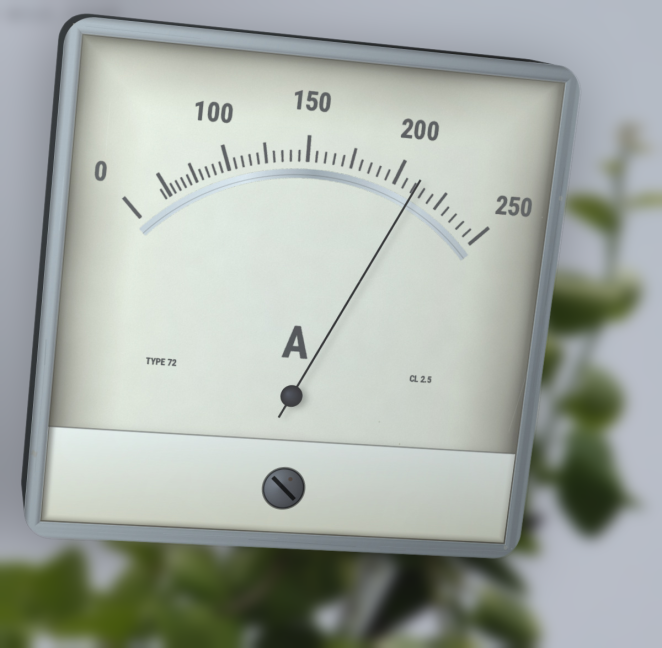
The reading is 210
